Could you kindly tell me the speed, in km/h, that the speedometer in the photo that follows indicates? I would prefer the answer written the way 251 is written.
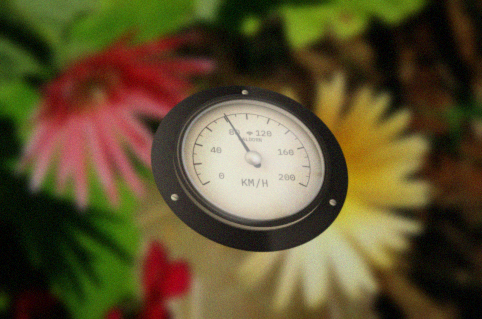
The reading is 80
